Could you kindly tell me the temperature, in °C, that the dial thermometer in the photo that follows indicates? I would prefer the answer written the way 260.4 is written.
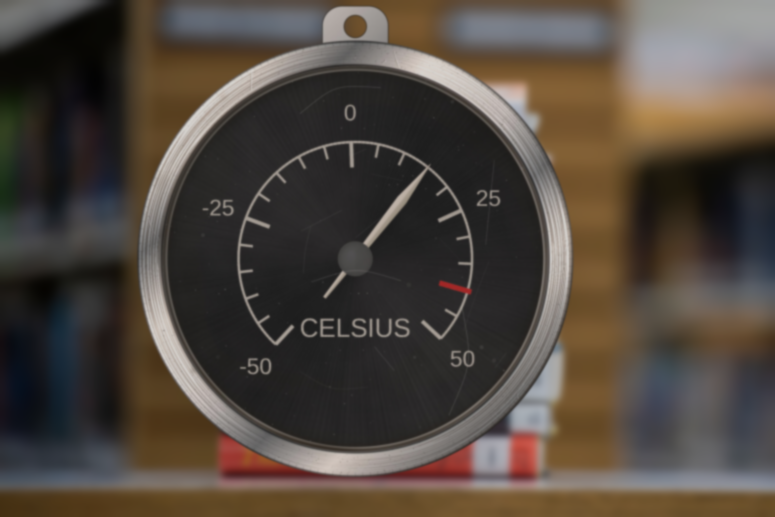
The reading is 15
